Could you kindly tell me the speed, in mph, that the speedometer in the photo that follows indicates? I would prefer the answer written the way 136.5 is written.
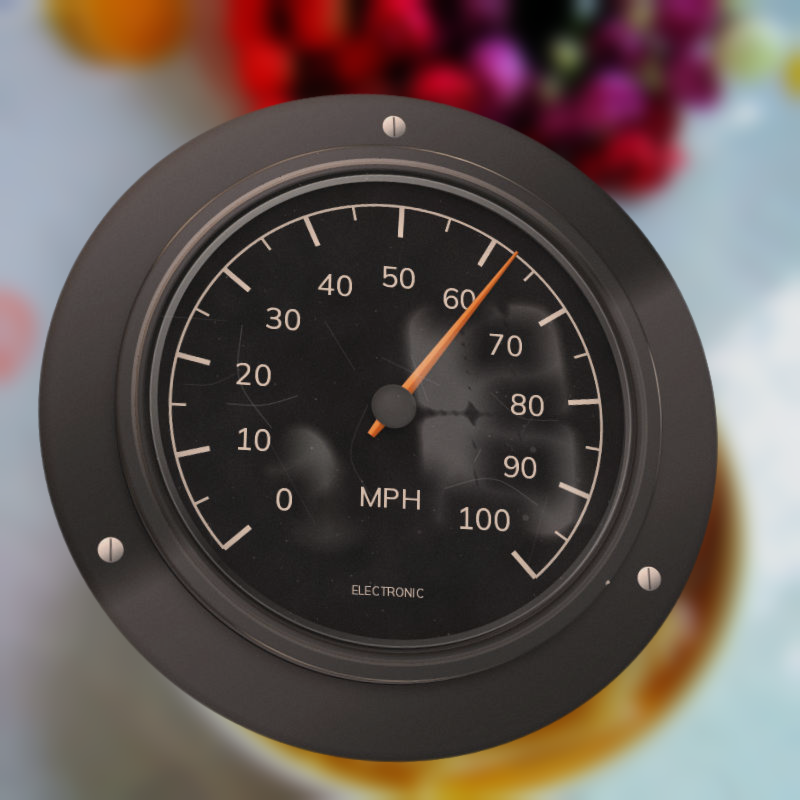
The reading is 62.5
